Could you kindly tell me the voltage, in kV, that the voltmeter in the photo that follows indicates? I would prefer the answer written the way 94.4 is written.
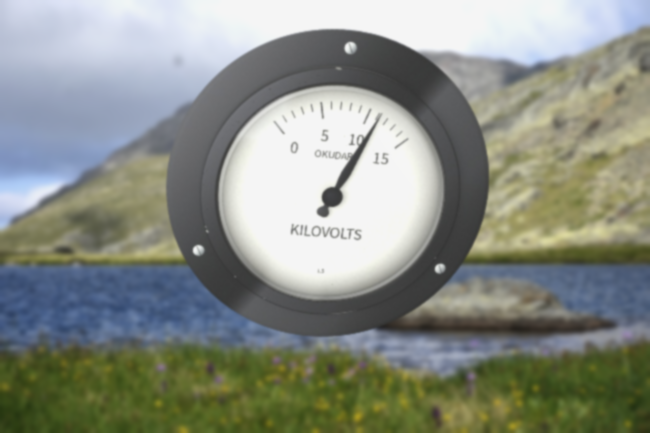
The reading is 11
